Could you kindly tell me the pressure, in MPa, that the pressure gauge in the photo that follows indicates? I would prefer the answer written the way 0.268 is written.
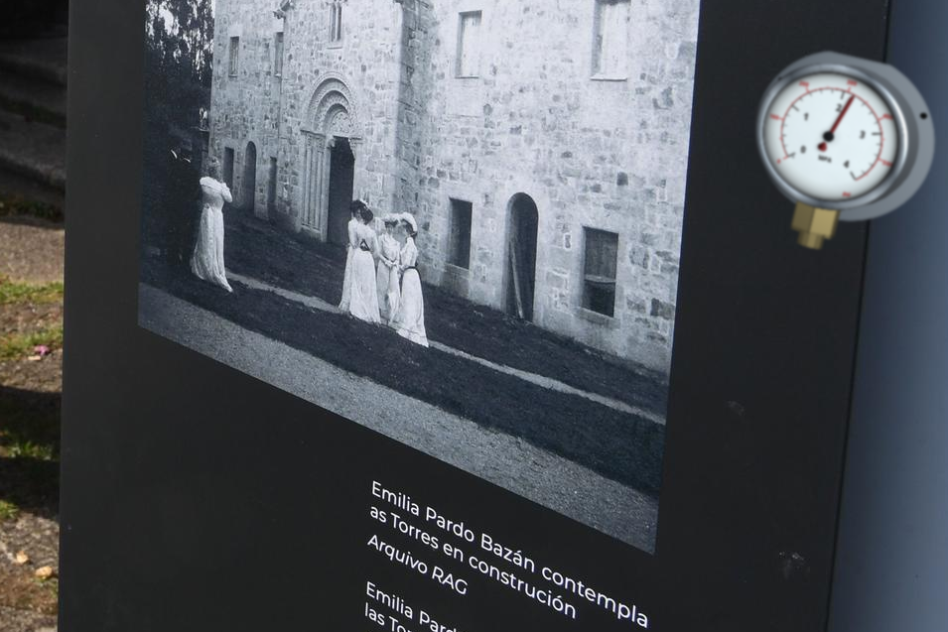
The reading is 2.2
